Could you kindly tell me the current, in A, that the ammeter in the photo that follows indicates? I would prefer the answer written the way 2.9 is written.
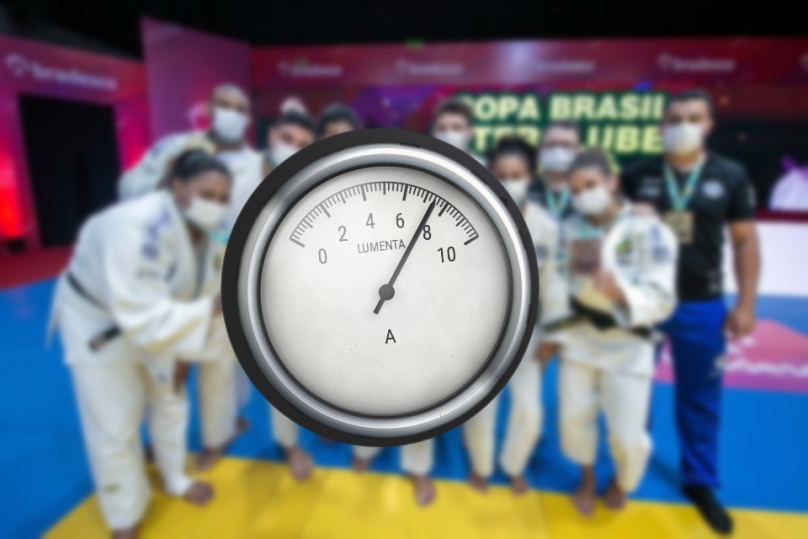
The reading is 7.4
